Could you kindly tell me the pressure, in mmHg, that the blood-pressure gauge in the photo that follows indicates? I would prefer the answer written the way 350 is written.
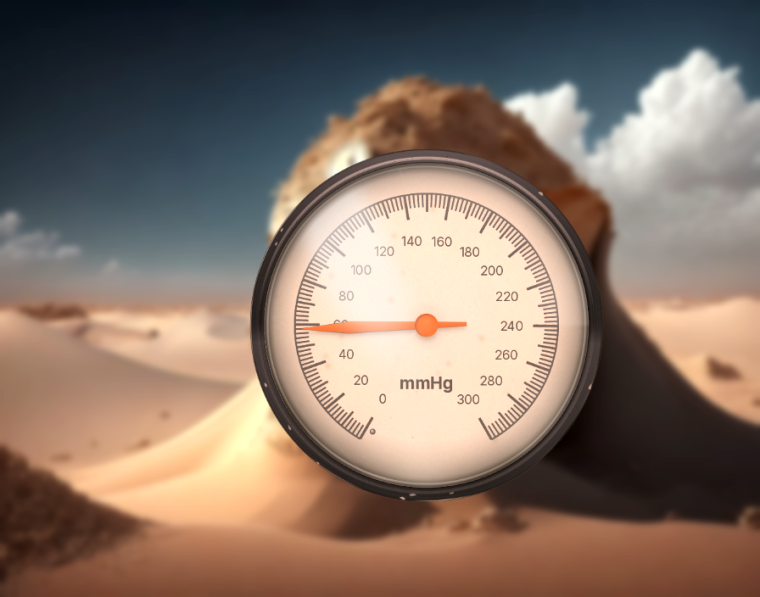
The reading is 58
